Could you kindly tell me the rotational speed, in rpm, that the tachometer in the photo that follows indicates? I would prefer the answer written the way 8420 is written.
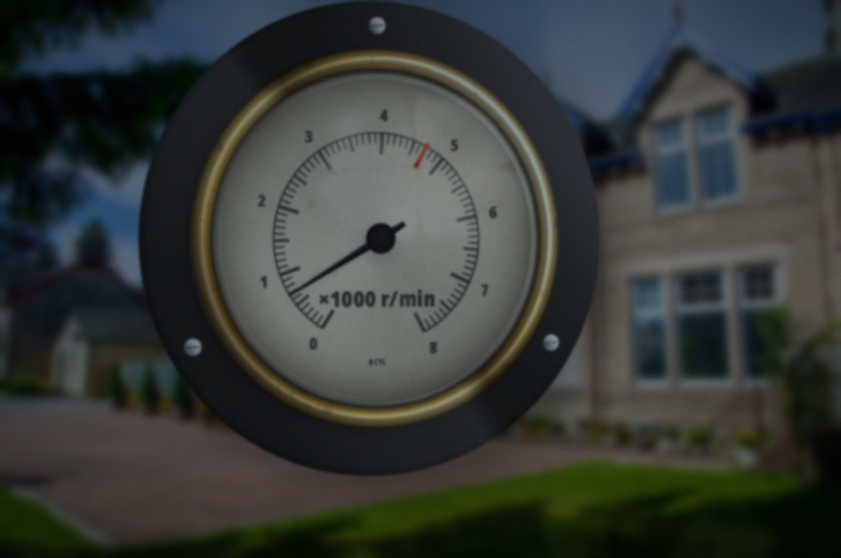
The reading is 700
